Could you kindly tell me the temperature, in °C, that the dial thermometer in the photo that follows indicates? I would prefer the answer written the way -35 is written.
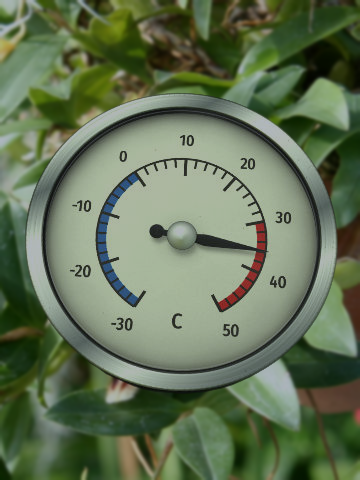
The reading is 36
